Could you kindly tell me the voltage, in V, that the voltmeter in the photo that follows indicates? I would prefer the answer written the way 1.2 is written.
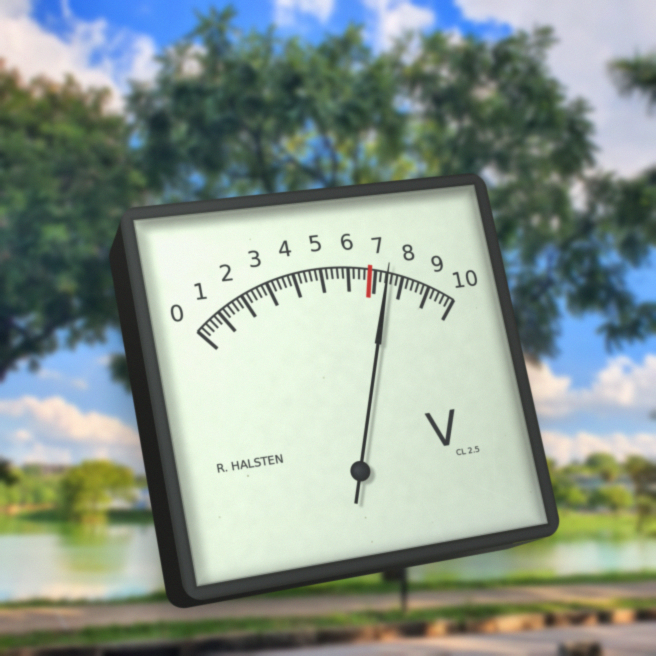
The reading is 7.4
